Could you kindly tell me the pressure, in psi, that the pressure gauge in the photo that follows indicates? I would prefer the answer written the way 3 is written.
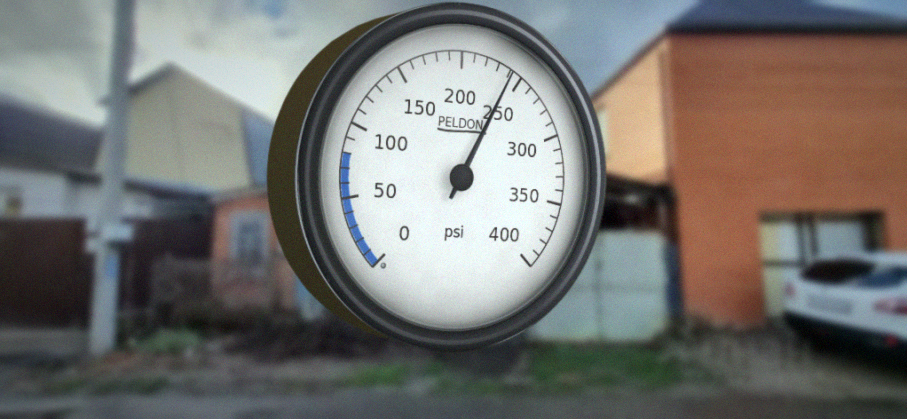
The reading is 240
